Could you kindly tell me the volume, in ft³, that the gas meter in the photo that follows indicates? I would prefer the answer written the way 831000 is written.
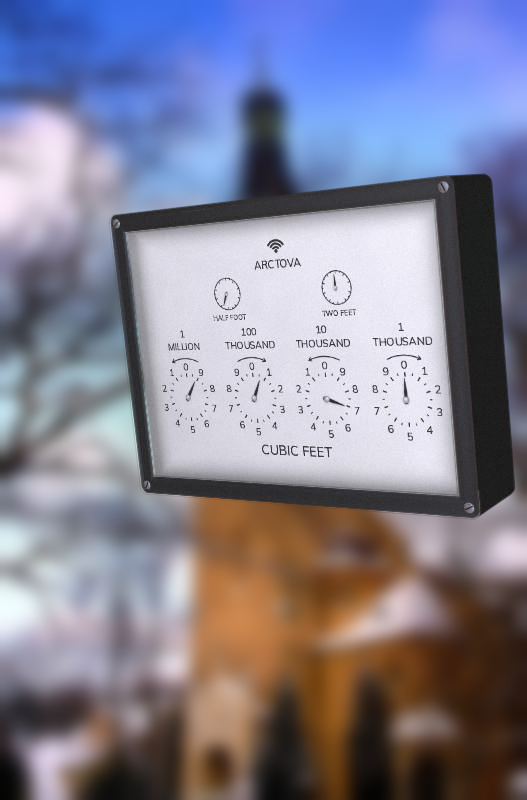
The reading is 907000
